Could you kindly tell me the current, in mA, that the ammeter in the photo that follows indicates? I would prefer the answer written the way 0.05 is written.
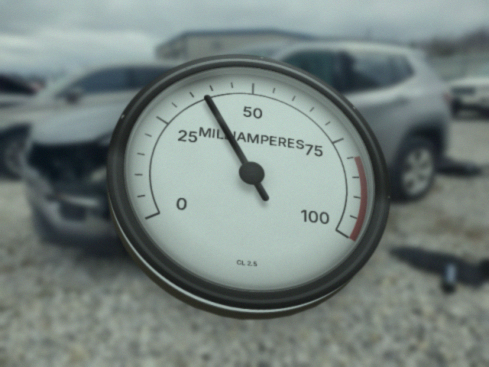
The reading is 37.5
